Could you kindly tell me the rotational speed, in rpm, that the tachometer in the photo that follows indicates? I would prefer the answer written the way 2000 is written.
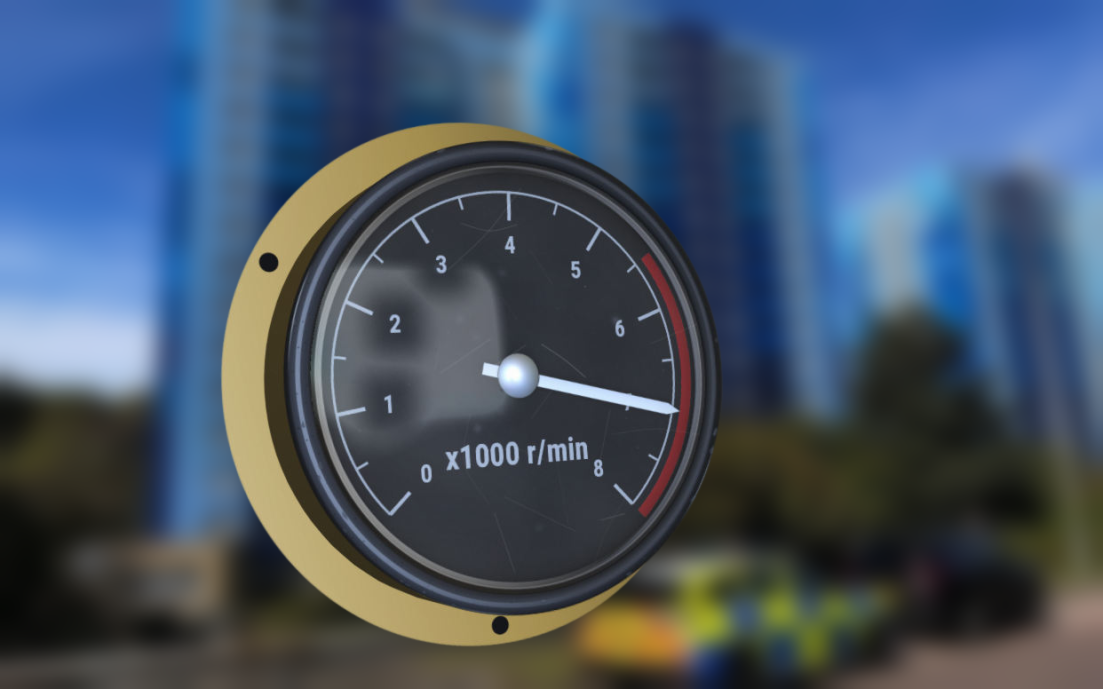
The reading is 7000
